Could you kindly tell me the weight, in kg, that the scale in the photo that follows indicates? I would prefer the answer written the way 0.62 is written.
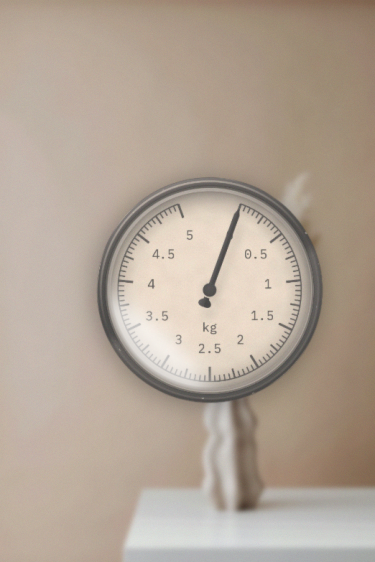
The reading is 0
